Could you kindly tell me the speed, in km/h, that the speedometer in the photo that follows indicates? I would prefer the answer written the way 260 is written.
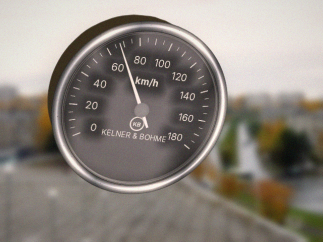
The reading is 67.5
